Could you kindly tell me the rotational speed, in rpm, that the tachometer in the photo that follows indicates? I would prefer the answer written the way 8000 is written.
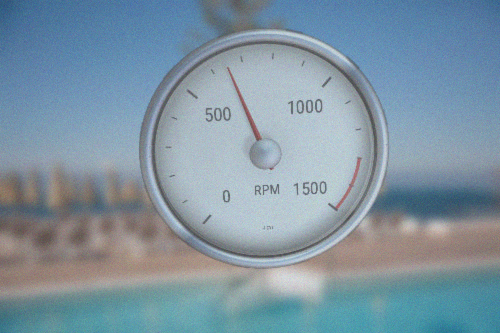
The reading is 650
